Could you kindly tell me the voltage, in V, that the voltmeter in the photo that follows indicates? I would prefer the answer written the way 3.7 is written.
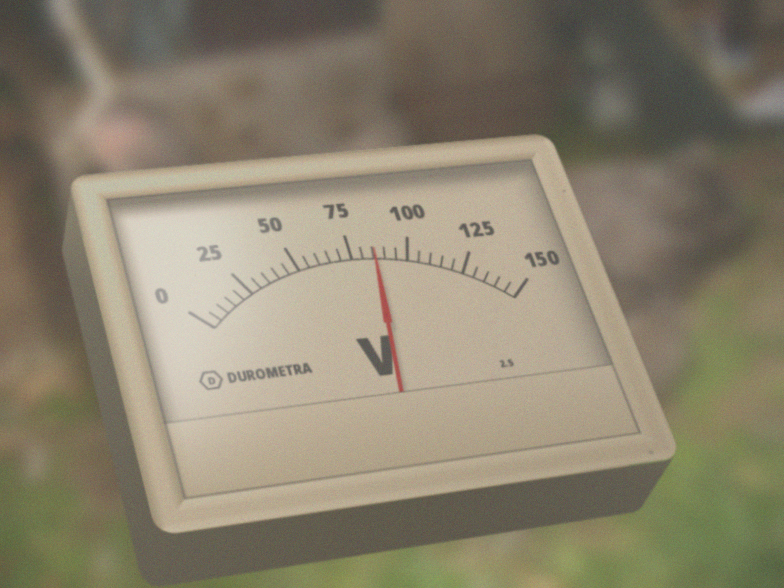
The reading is 85
